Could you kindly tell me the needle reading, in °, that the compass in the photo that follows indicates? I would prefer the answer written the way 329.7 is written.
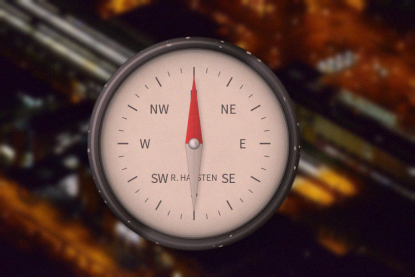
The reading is 0
